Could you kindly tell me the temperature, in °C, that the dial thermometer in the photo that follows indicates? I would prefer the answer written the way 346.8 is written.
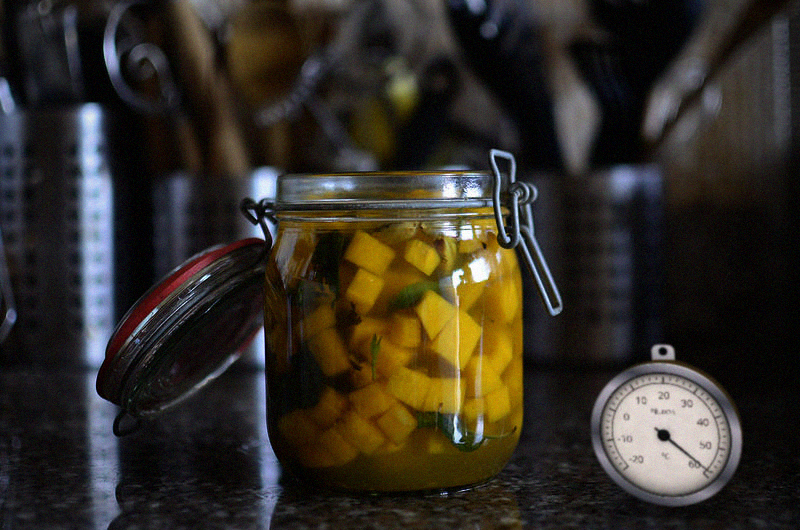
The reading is 58
